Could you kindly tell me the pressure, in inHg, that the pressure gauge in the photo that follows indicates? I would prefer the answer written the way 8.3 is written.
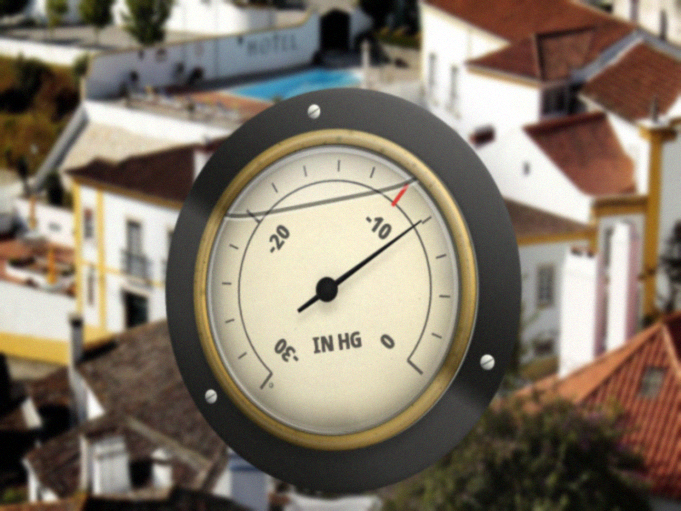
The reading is -8
